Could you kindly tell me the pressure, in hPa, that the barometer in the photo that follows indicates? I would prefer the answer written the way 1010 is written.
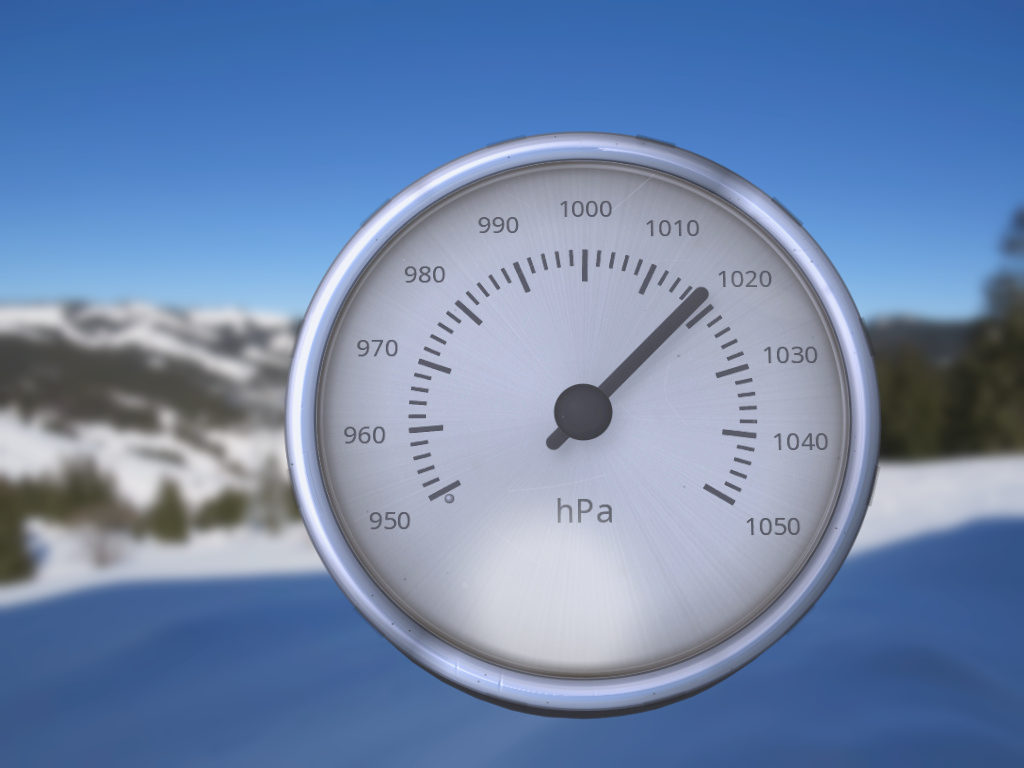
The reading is 1018
